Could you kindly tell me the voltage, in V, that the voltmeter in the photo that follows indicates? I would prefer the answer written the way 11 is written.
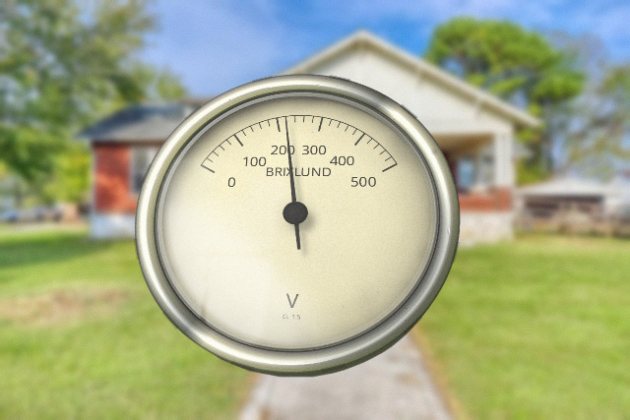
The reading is 220
